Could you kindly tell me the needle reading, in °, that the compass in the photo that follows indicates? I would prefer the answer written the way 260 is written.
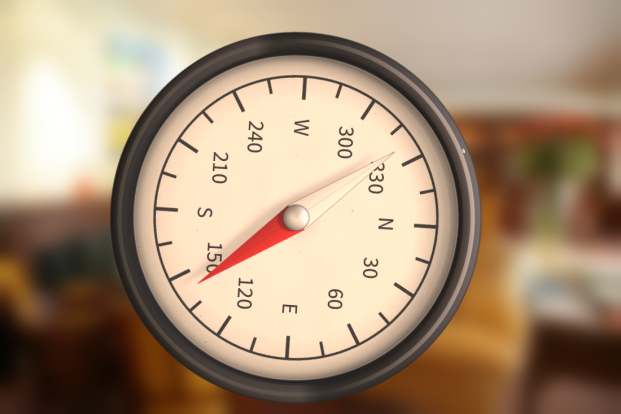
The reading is 142.5
